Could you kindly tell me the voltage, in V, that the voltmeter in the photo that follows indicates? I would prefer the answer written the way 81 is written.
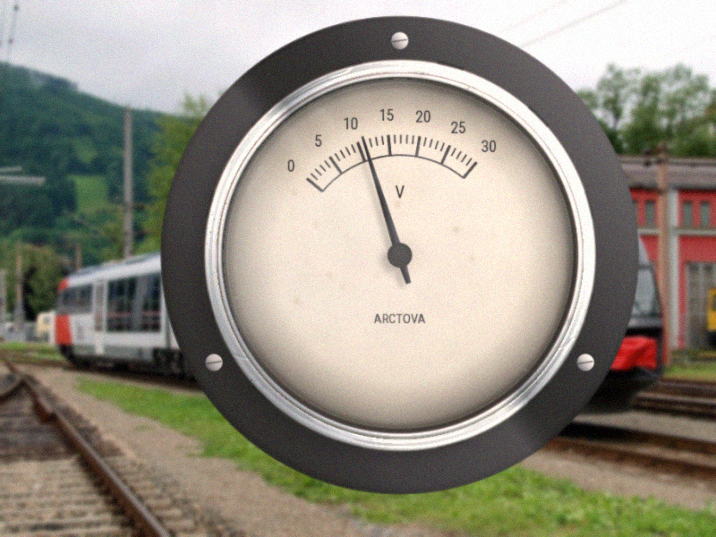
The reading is 11
